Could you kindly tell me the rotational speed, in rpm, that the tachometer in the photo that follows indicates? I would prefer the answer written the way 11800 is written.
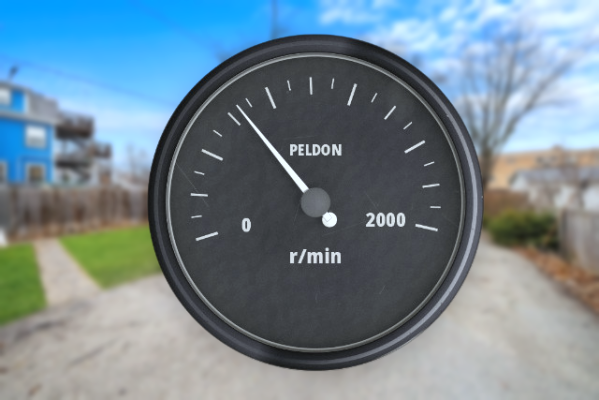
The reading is 650
